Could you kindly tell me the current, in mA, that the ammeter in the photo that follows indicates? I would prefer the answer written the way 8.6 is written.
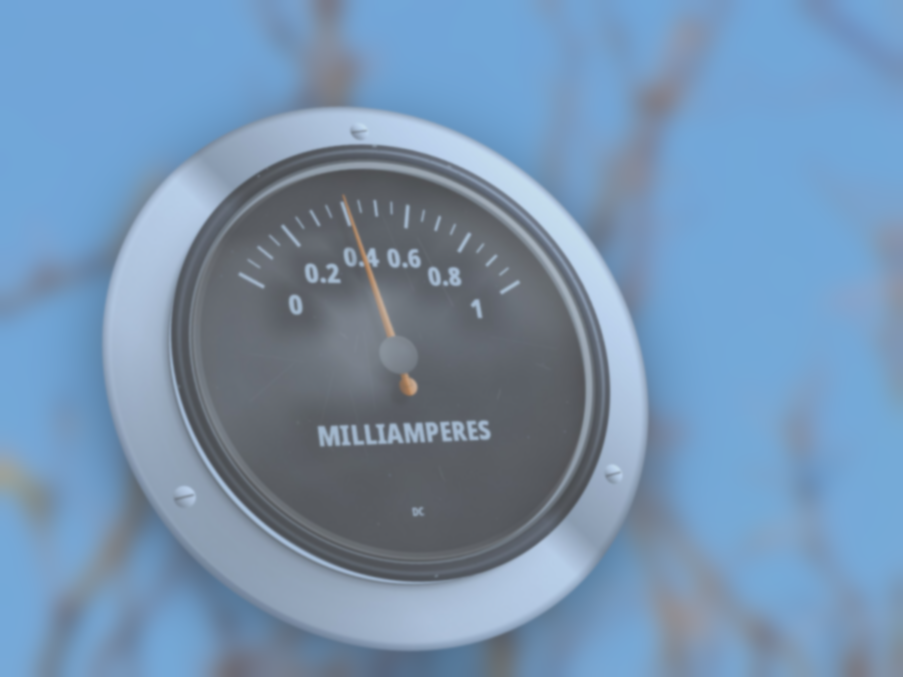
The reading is 0.4
